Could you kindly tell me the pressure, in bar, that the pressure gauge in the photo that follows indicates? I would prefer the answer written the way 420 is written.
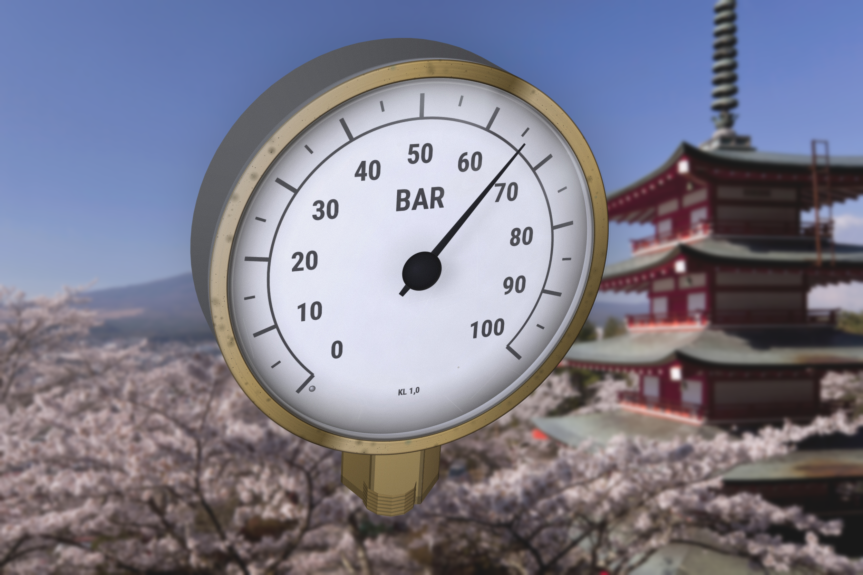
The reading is 65
